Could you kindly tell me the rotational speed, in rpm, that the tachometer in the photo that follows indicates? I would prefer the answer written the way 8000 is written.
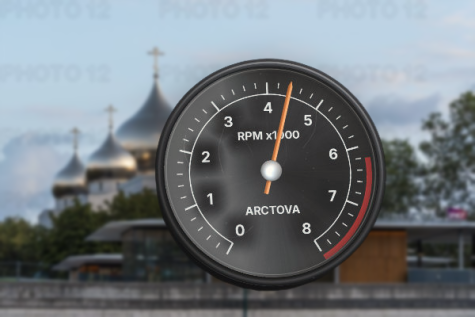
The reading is 4400
